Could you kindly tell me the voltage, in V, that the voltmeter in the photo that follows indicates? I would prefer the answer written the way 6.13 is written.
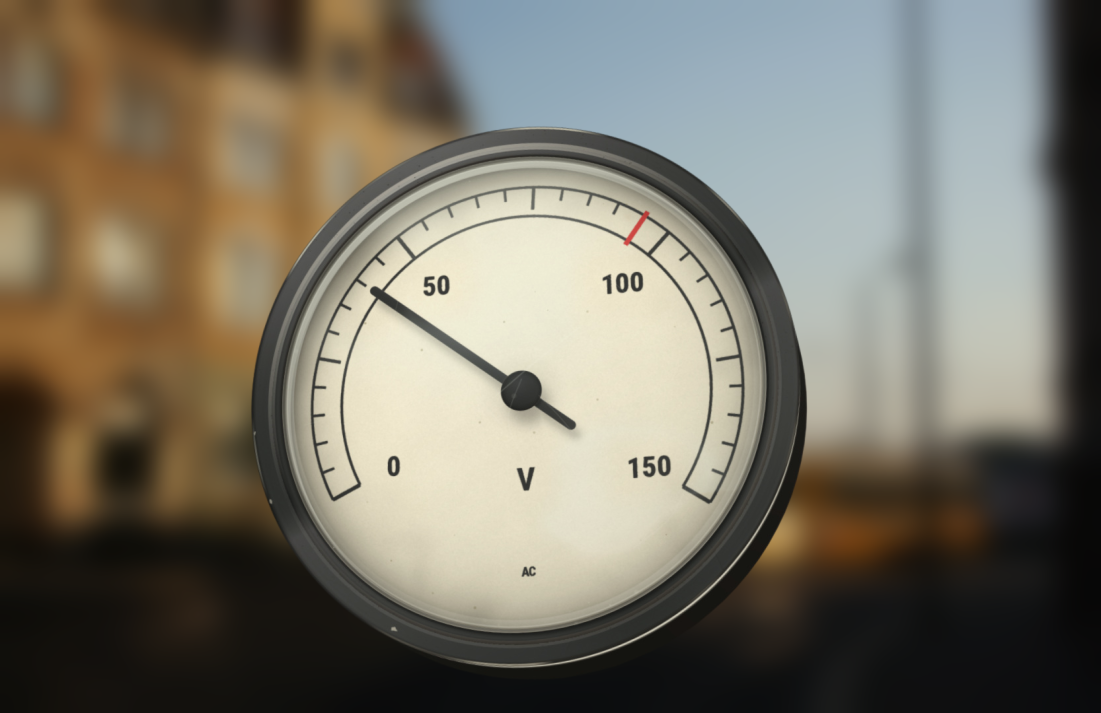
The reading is 40
